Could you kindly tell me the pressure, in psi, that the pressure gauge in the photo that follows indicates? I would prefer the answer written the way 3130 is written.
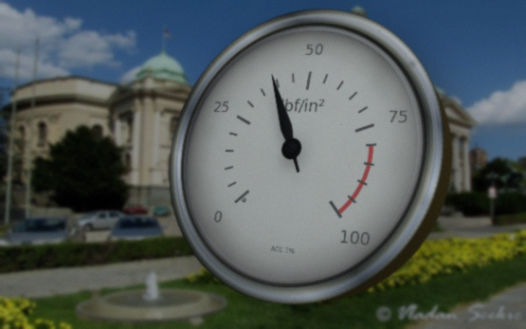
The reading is 40
